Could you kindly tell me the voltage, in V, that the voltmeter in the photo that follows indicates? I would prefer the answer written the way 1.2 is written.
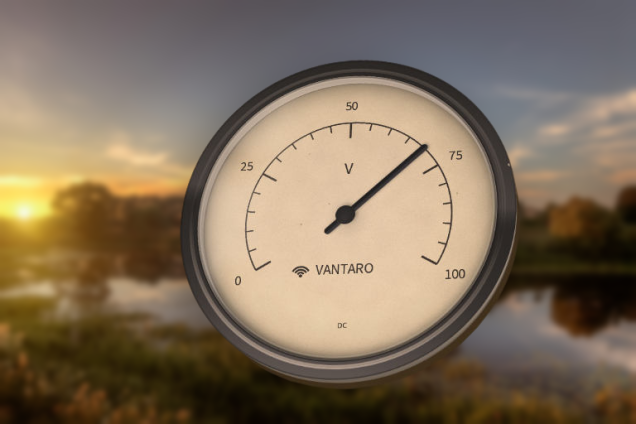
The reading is 70
